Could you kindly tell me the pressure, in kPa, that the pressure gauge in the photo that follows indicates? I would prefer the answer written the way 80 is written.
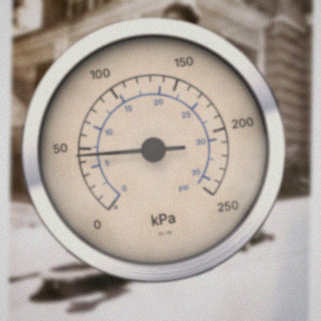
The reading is 45
